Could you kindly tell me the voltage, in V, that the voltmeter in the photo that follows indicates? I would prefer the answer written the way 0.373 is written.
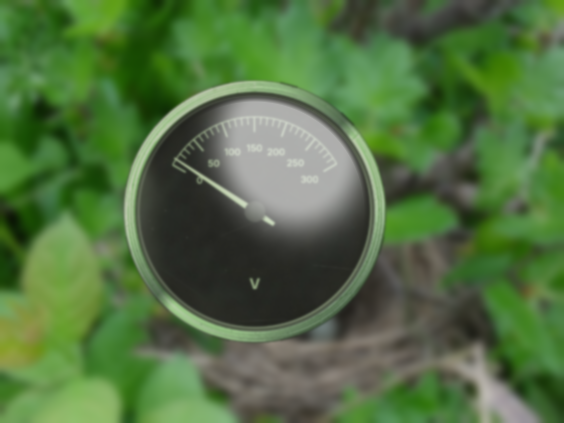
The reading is 10
